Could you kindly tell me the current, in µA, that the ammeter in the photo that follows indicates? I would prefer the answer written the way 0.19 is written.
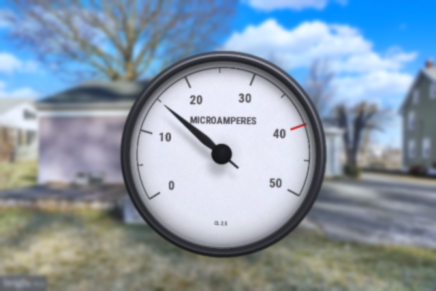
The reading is 15
